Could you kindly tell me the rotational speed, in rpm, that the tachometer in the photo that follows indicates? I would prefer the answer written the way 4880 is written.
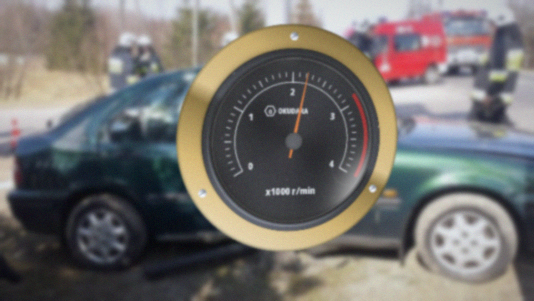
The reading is 2200
